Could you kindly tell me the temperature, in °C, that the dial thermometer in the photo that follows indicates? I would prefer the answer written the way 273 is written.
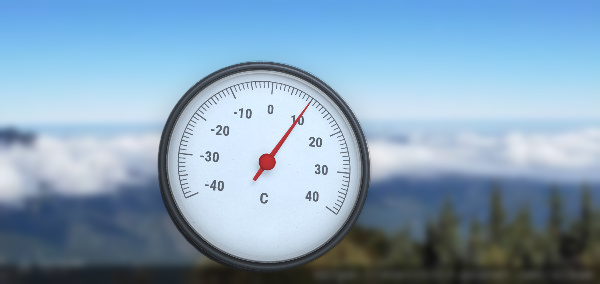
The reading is 10
